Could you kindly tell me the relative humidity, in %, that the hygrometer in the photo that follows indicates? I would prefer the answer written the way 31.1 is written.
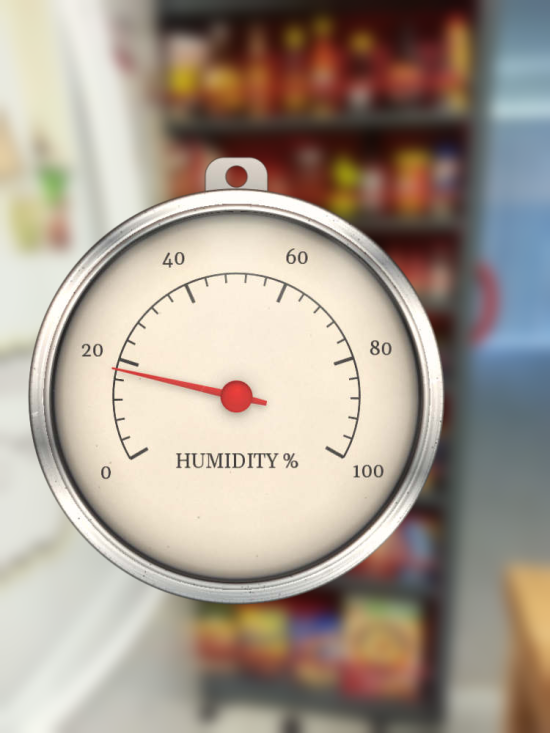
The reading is 18
